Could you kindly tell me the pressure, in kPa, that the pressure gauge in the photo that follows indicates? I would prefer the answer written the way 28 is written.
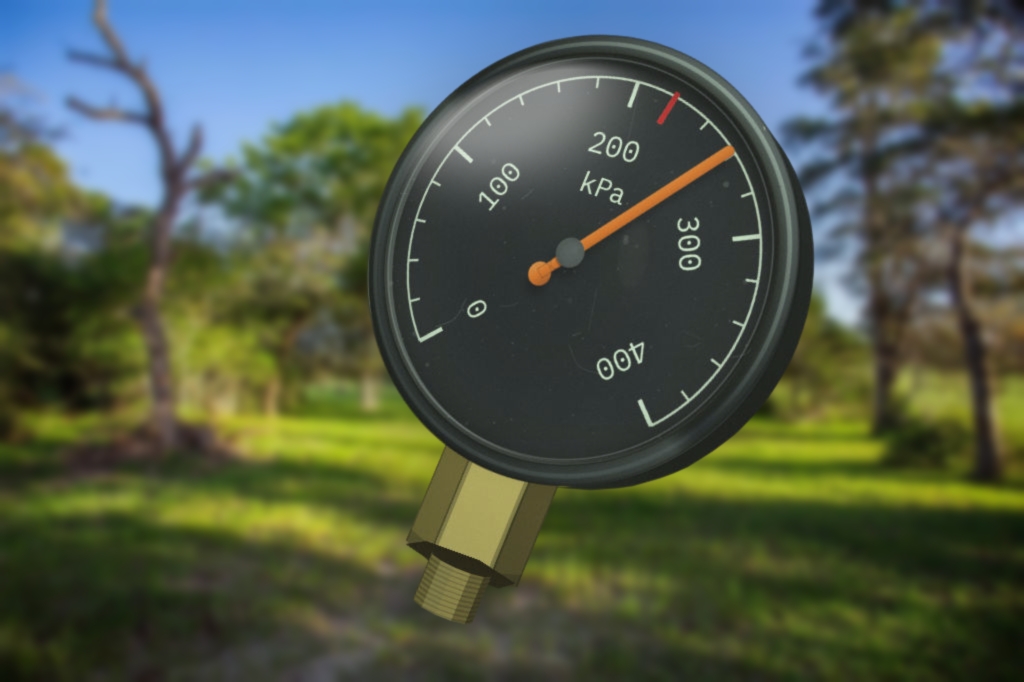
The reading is 260
